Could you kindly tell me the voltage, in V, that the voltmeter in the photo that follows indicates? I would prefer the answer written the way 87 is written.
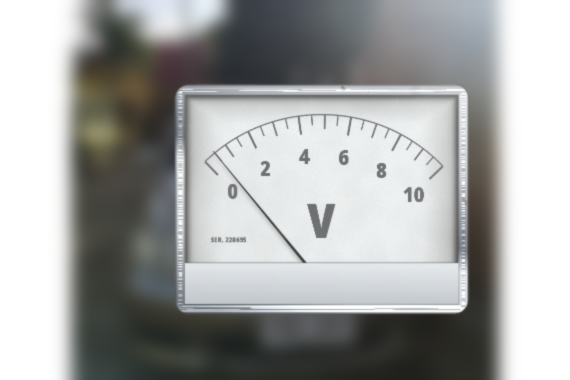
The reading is 0.5
